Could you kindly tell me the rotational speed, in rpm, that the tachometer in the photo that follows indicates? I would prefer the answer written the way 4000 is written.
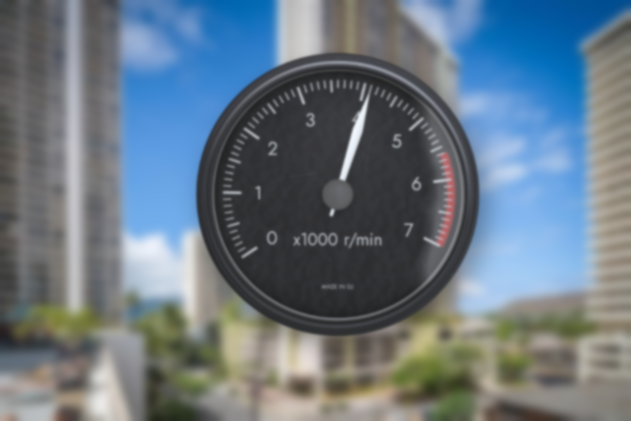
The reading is 4100
